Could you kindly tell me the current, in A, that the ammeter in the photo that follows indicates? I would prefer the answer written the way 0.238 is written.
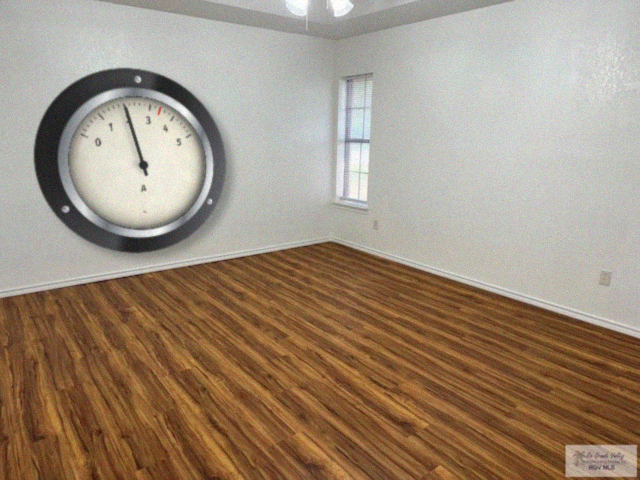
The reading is 2
